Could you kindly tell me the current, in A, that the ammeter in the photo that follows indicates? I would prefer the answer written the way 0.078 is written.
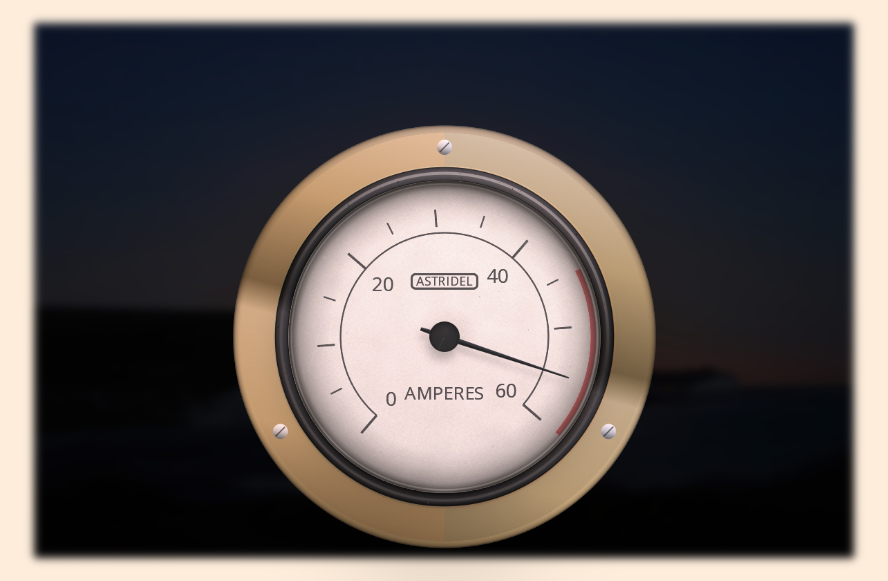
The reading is 55
